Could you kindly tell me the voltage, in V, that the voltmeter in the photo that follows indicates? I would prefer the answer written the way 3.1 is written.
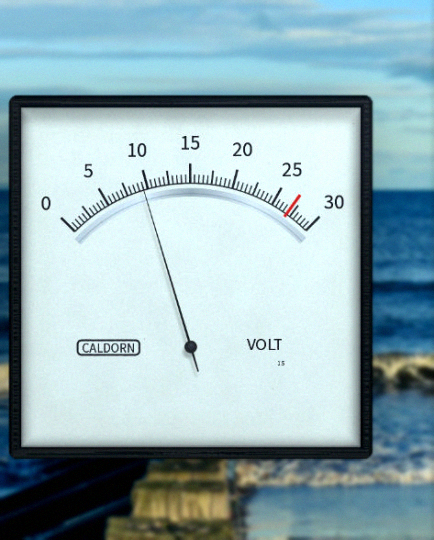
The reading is 9.5
